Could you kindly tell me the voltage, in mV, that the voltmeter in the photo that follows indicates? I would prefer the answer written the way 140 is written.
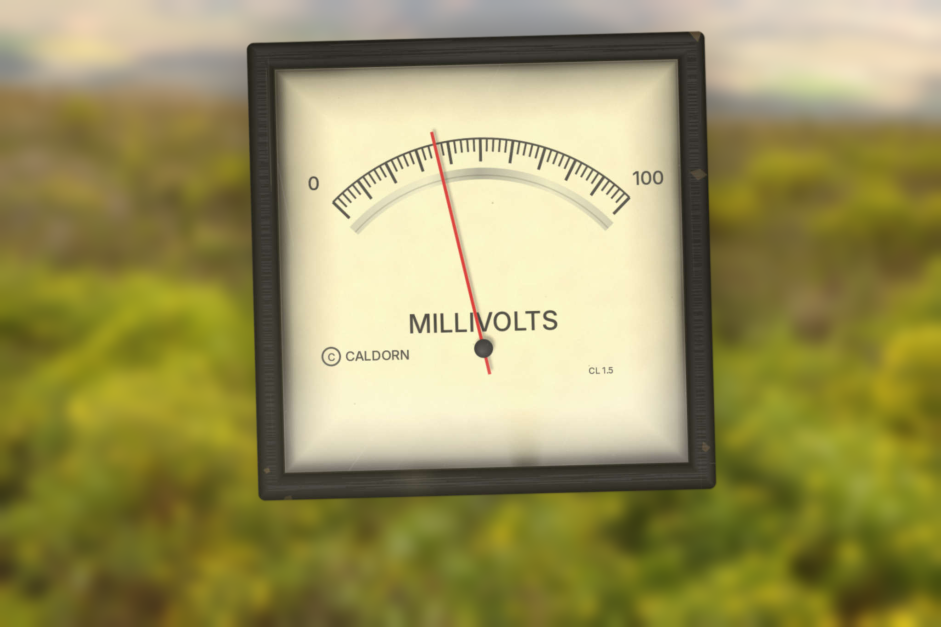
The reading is 36
